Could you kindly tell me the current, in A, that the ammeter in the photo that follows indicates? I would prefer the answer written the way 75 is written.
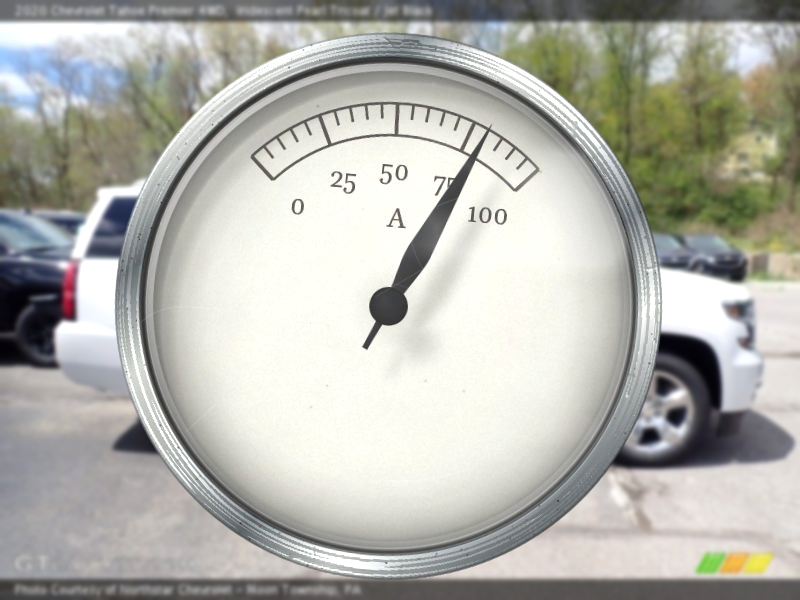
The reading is 80
